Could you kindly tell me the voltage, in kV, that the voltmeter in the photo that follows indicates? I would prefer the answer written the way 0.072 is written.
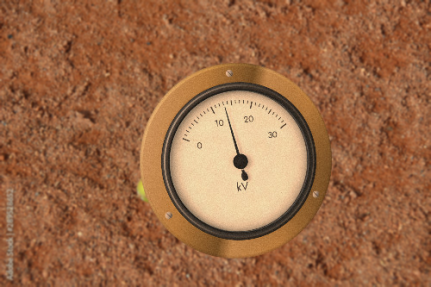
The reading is 13
